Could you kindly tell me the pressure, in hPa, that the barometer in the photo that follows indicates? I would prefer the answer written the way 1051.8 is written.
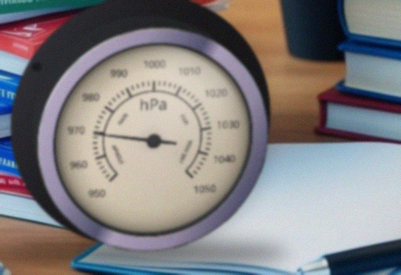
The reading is 970
